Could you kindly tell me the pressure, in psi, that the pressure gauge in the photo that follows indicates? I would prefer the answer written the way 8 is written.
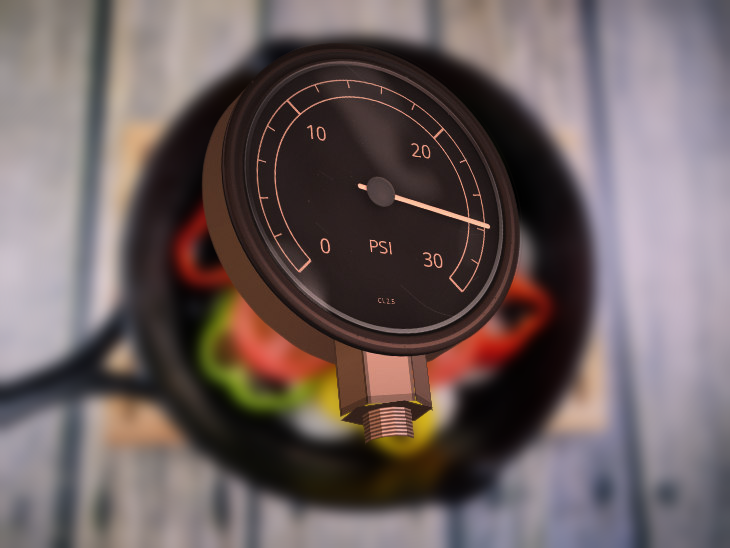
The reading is 26
